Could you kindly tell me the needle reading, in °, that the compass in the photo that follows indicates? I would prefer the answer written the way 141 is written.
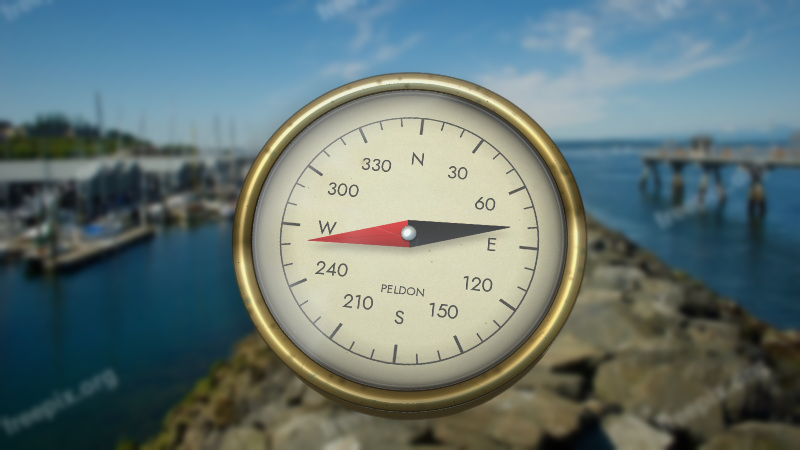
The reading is 260
